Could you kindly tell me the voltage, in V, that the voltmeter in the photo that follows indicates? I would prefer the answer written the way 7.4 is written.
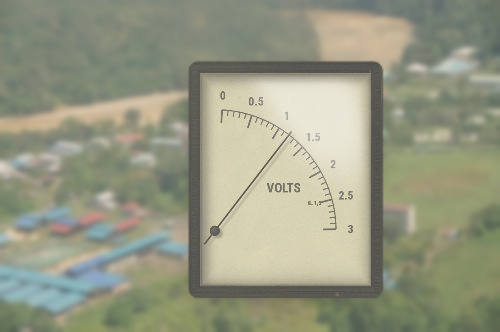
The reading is 1.2
